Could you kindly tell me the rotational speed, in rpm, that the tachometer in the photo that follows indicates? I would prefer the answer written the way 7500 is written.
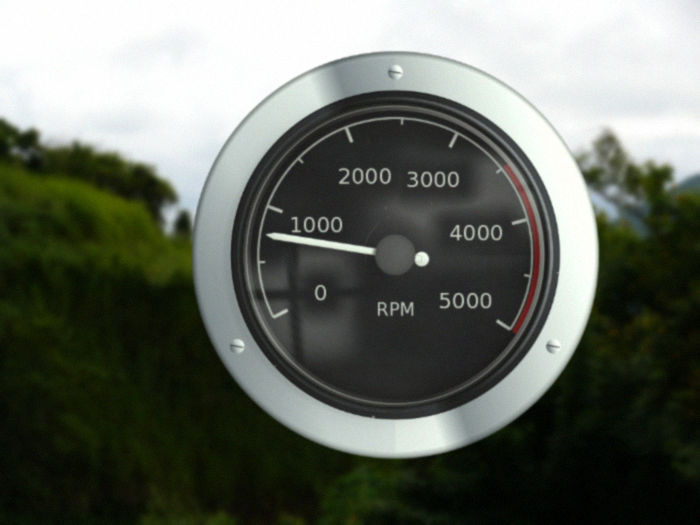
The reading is 750
